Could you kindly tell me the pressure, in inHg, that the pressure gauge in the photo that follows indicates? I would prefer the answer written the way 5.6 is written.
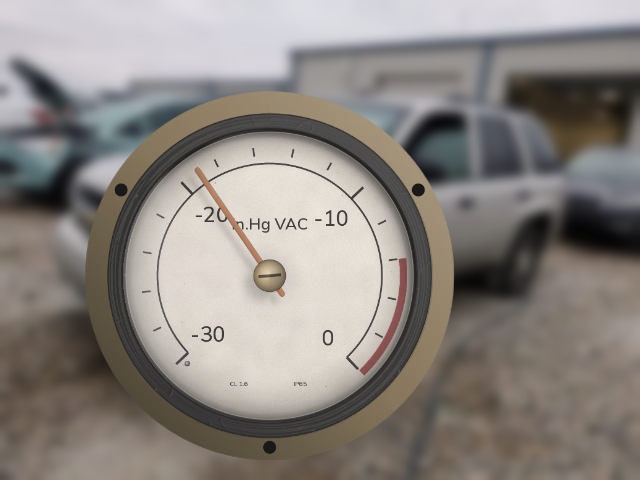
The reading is -19
